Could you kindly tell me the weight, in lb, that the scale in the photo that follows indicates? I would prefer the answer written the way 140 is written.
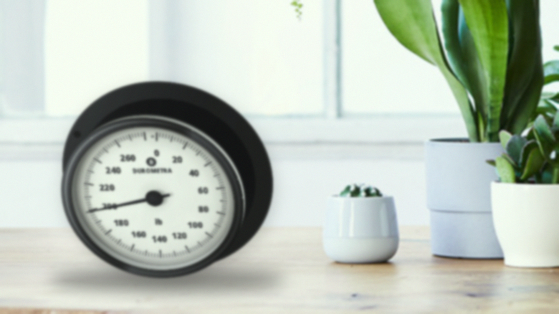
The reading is 200
